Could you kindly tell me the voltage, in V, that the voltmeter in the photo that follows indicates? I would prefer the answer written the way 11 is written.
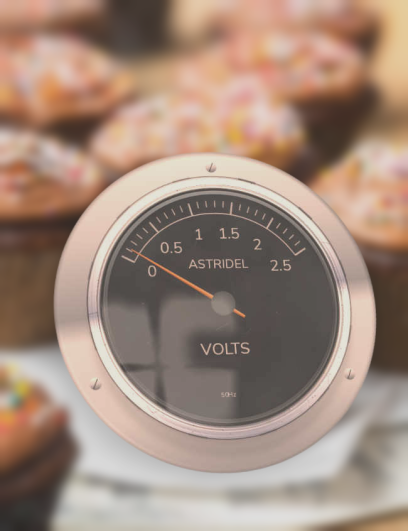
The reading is 0.1
